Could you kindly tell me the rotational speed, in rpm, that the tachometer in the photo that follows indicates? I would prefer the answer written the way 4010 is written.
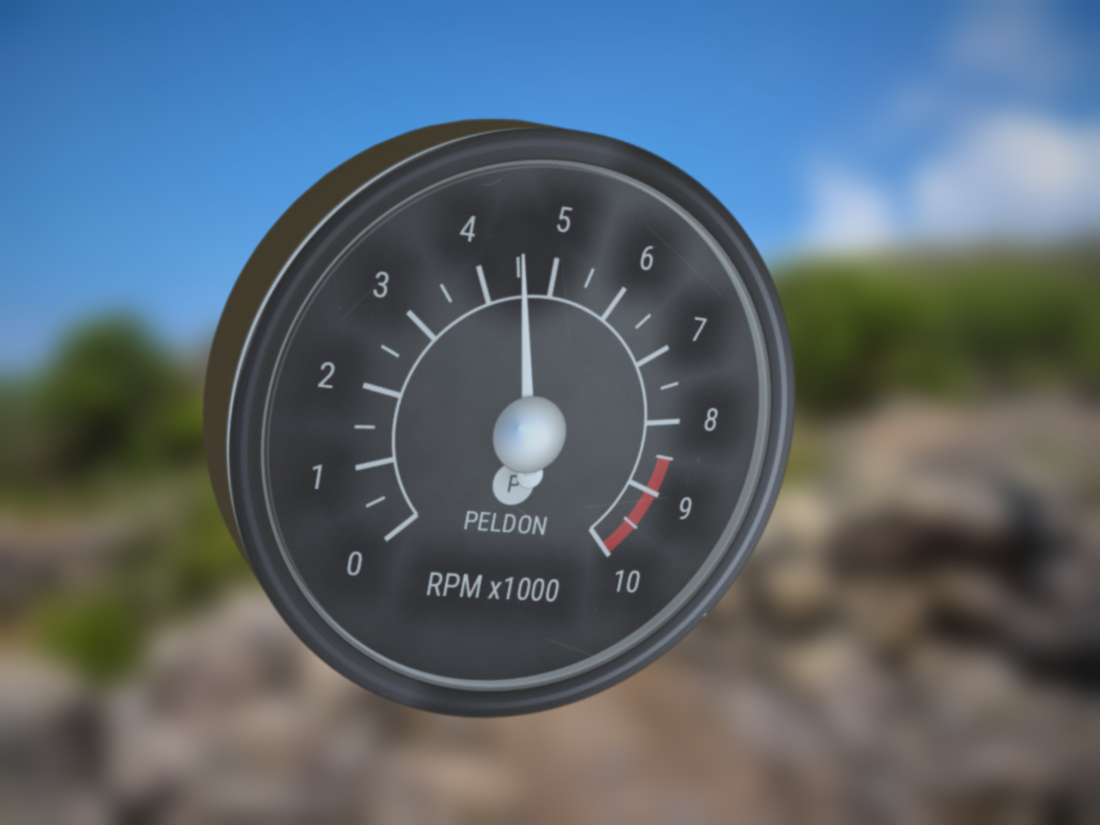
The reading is 4500
